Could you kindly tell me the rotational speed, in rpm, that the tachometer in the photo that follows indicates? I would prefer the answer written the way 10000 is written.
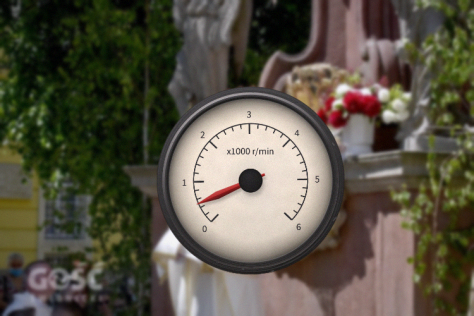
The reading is 500
